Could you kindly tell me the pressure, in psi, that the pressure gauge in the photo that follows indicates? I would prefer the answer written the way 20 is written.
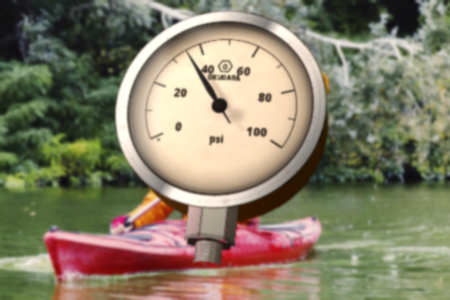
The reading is 35
